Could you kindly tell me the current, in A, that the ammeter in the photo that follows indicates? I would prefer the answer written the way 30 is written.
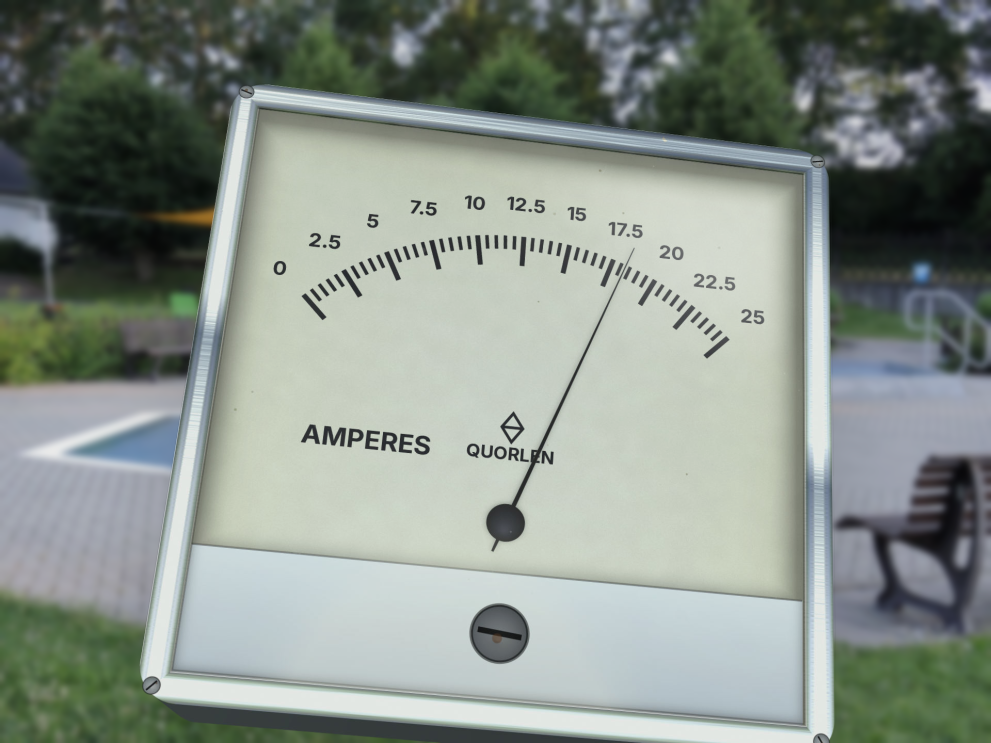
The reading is 18.25
